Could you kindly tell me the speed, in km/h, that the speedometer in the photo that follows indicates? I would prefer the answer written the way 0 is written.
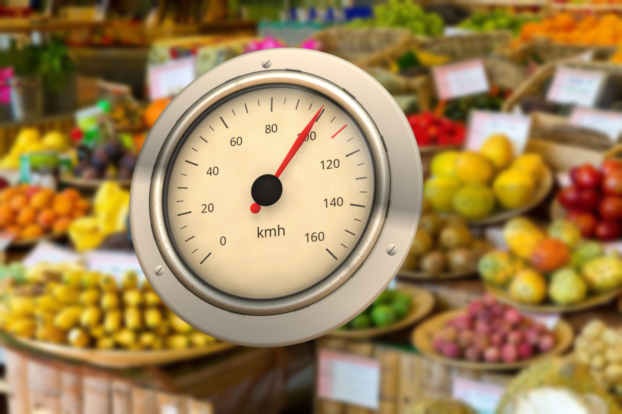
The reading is 100
